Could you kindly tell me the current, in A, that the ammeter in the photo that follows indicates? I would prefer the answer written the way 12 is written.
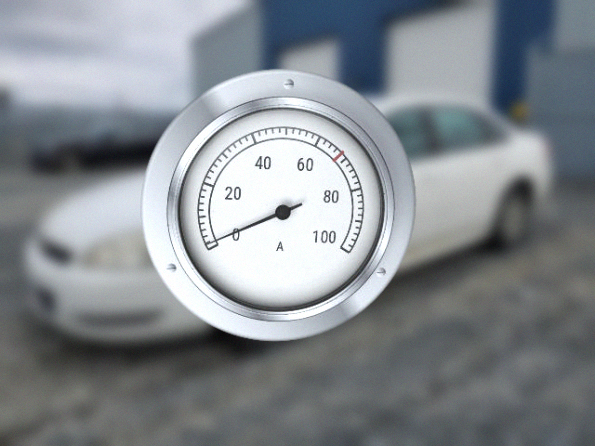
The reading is 2
